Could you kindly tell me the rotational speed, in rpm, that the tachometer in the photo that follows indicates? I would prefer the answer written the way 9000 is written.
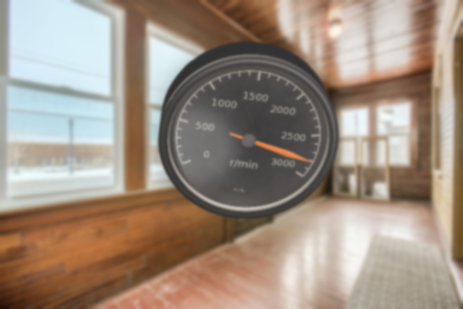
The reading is 2800
